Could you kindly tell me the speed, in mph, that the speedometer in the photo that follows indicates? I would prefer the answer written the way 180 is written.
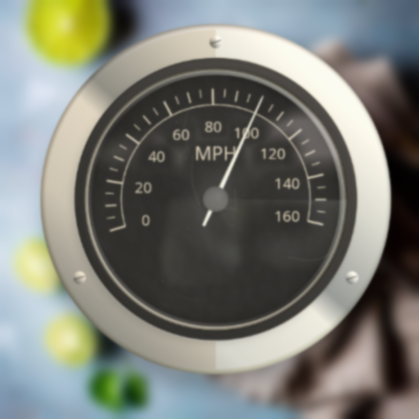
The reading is 100
